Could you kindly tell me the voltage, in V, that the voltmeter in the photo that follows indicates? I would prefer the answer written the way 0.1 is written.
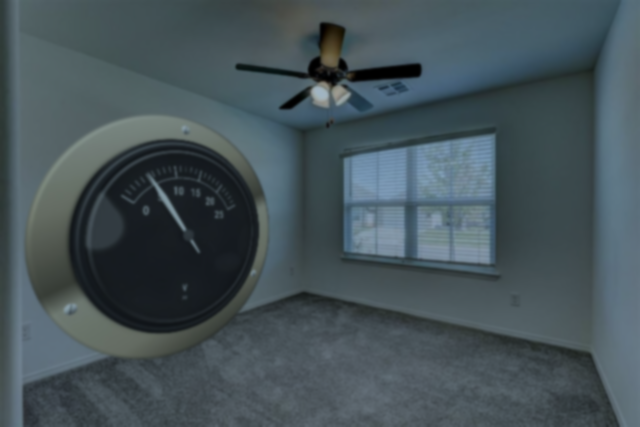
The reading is 5
